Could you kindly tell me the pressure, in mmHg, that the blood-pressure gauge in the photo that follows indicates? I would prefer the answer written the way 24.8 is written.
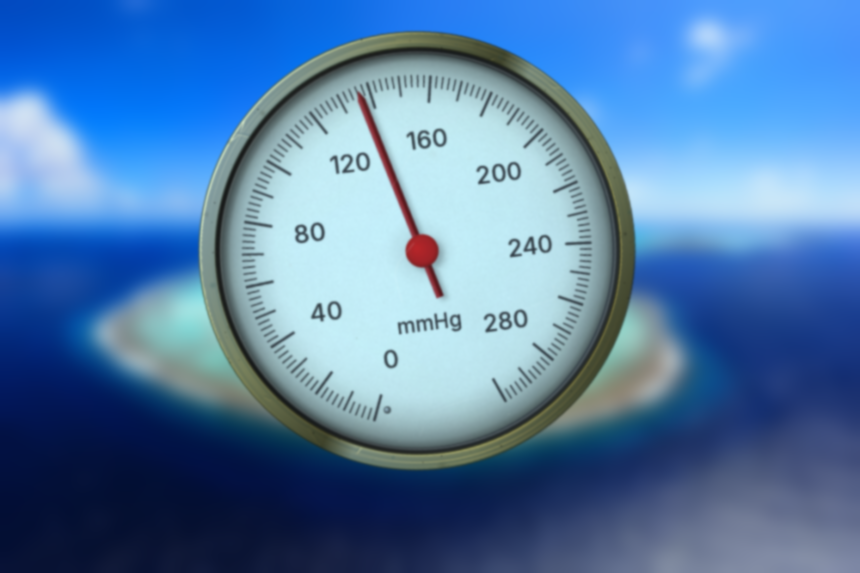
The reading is 136
